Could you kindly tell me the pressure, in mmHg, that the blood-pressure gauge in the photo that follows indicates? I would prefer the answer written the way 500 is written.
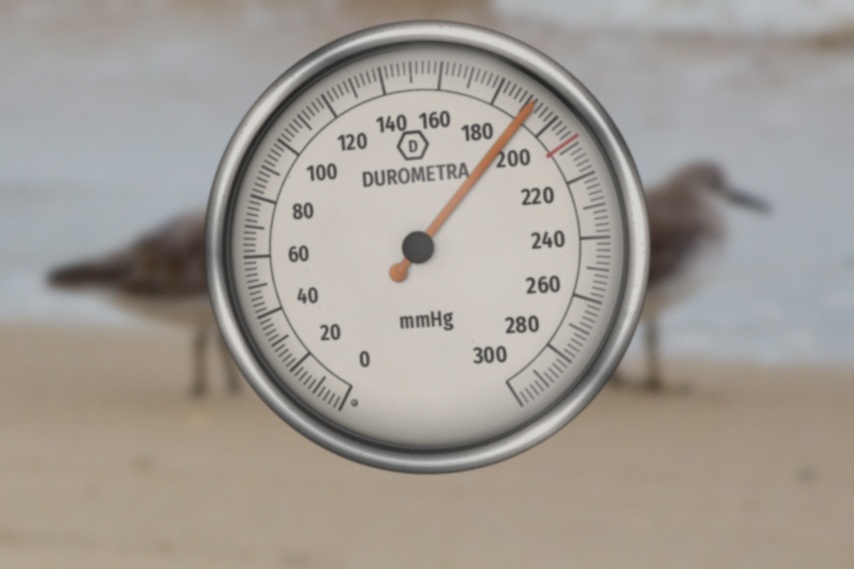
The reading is 192
